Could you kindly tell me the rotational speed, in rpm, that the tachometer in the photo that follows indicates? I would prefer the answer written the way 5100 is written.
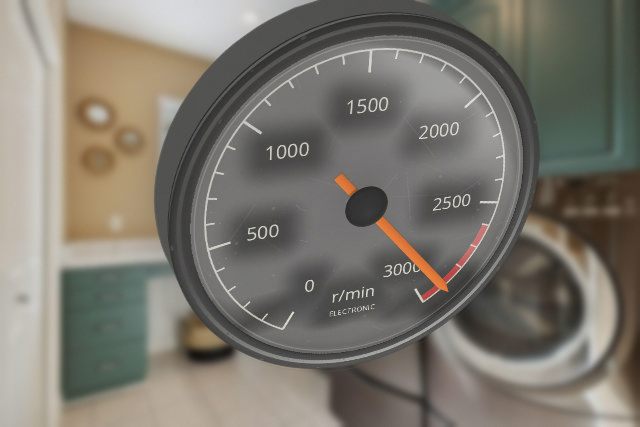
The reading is 2900
